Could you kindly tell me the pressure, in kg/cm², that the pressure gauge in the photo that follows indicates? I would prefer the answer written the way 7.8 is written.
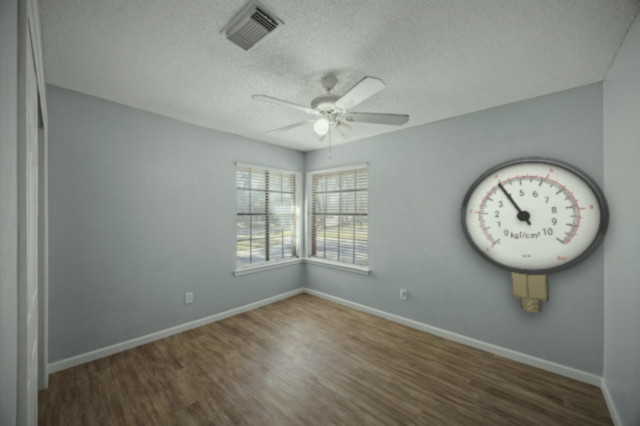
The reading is 4
